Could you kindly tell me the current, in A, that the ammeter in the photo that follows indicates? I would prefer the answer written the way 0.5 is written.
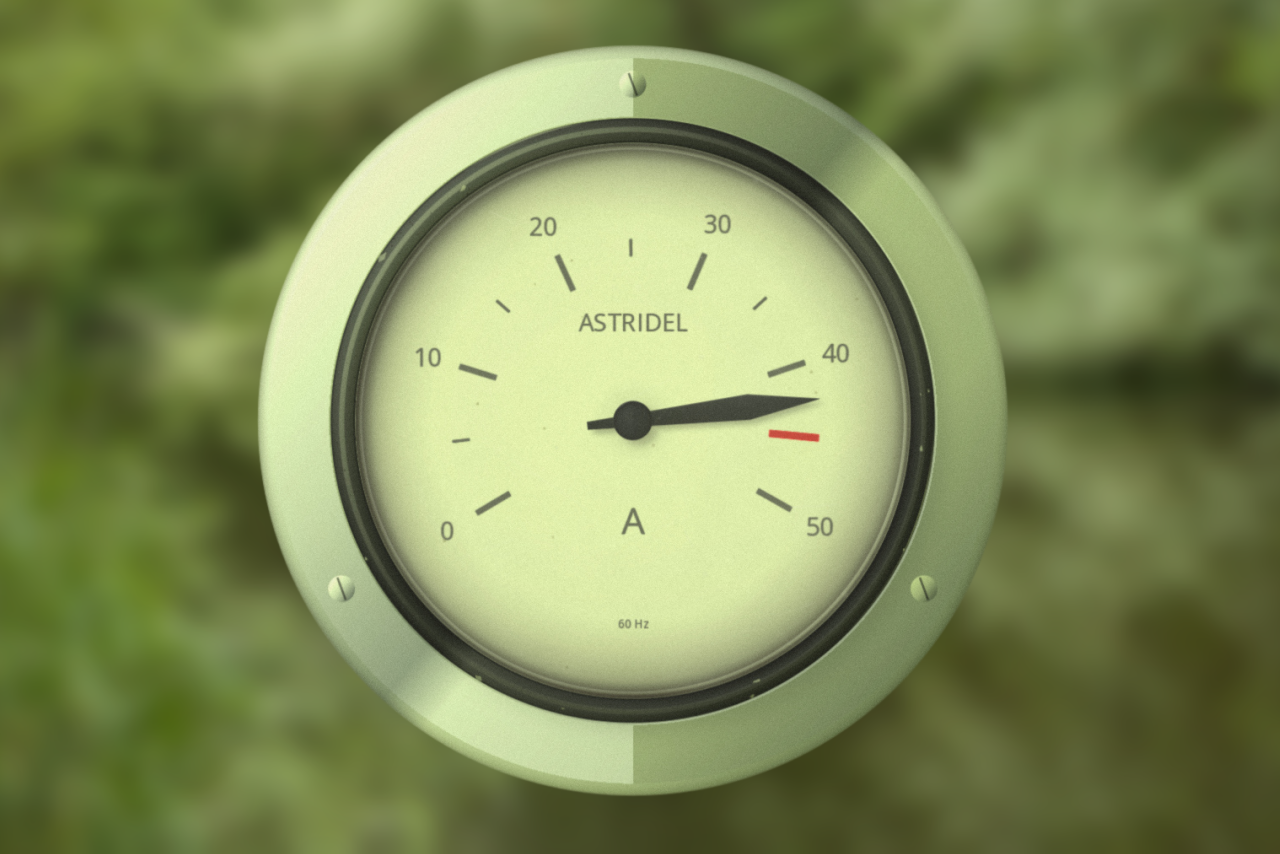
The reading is 42.5
